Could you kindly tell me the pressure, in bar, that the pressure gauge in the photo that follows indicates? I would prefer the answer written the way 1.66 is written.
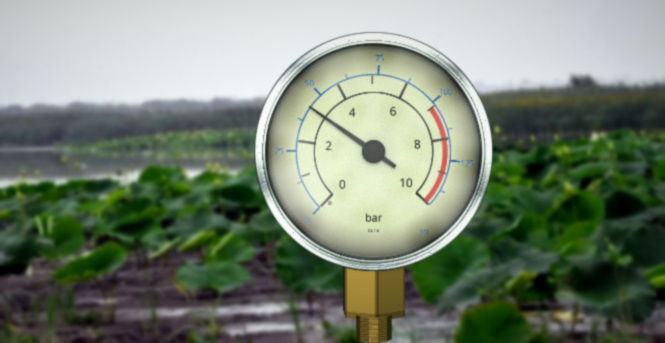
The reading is 3
